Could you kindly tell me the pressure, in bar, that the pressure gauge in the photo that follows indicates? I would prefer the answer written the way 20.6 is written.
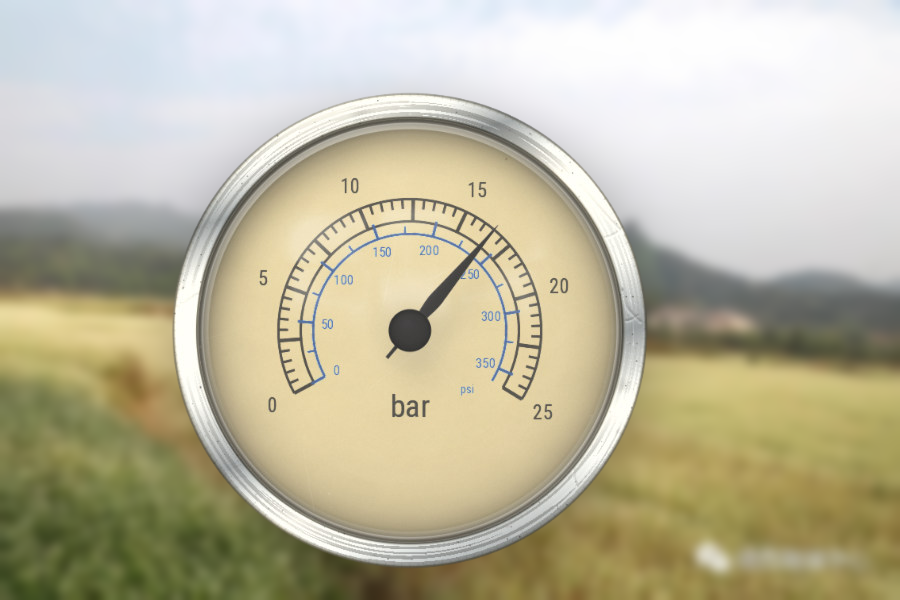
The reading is 16.5
